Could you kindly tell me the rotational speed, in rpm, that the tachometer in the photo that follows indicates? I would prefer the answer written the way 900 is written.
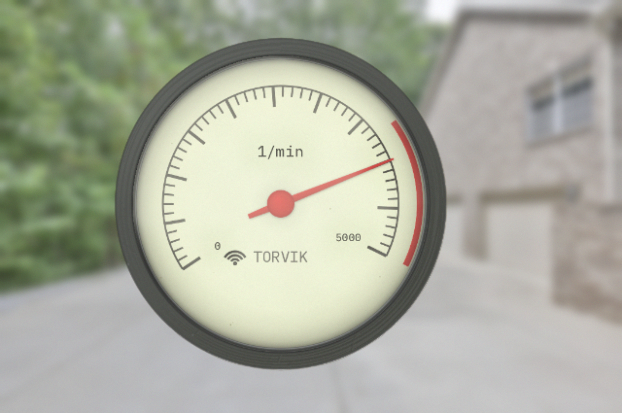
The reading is 4000
